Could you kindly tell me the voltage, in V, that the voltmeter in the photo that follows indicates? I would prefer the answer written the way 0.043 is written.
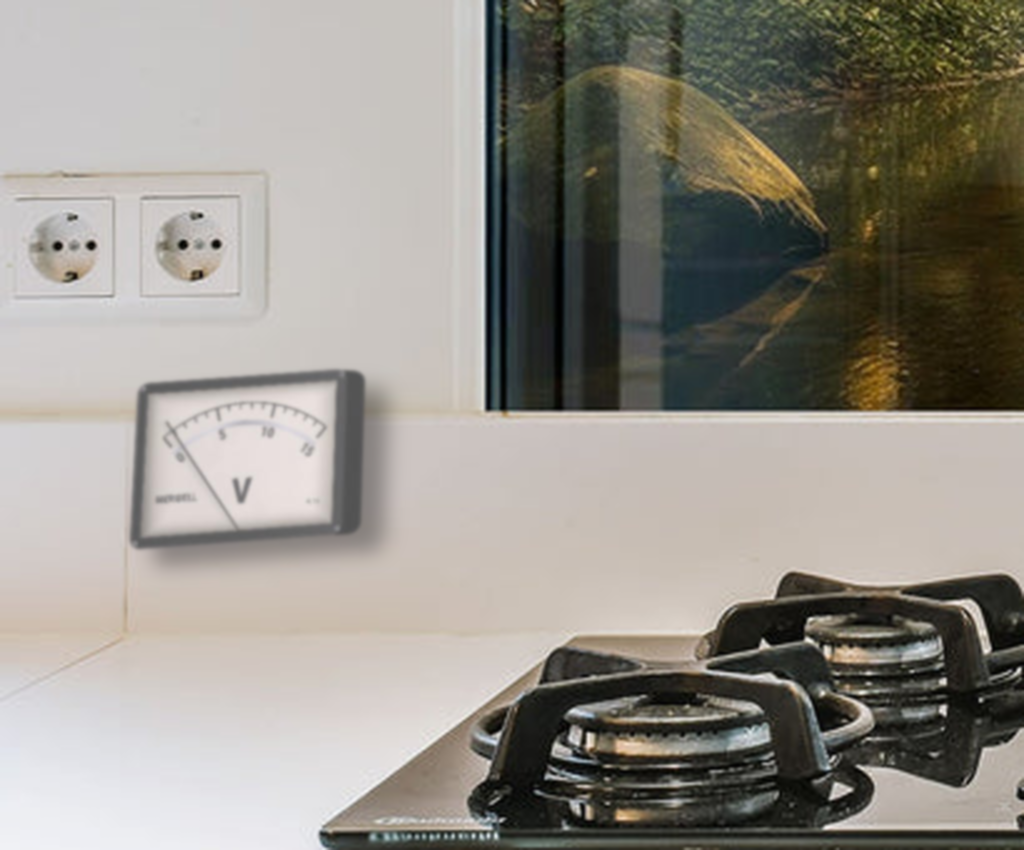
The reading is 1
